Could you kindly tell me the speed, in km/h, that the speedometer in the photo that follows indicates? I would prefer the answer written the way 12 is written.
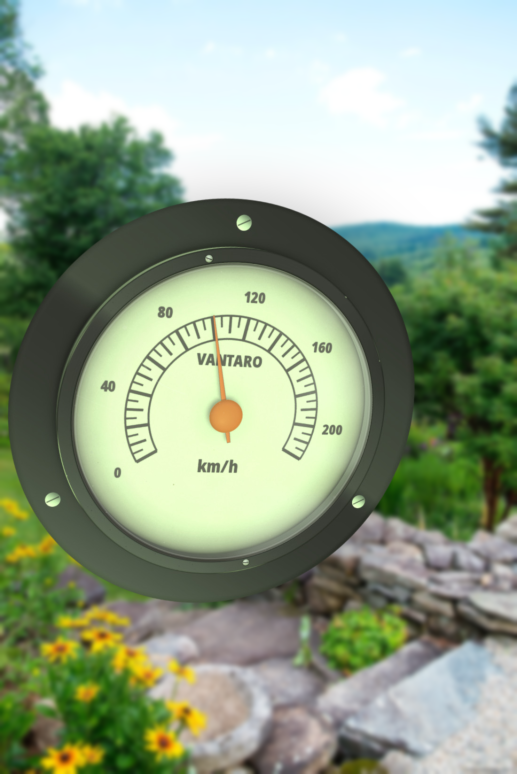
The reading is 100
